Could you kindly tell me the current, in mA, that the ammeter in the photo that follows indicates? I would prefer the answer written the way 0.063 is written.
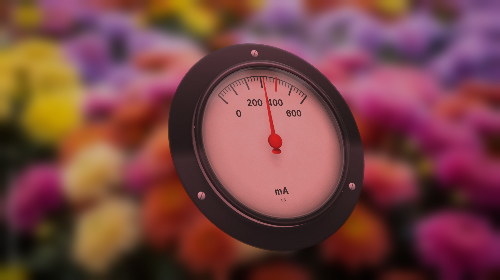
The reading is 300
